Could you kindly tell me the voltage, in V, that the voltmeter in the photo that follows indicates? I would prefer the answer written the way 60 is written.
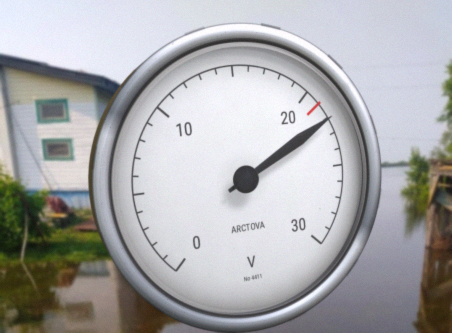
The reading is 22
